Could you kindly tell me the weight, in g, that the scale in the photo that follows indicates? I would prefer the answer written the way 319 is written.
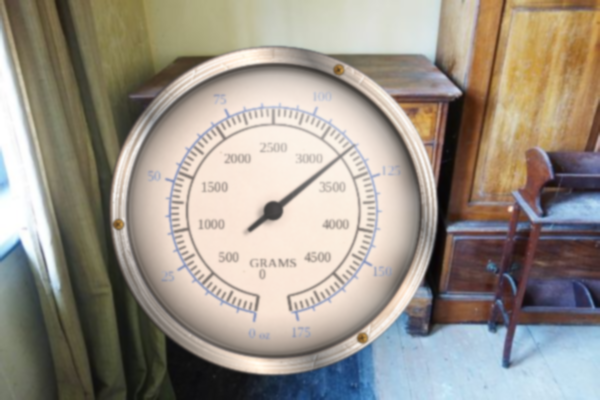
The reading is 3250
